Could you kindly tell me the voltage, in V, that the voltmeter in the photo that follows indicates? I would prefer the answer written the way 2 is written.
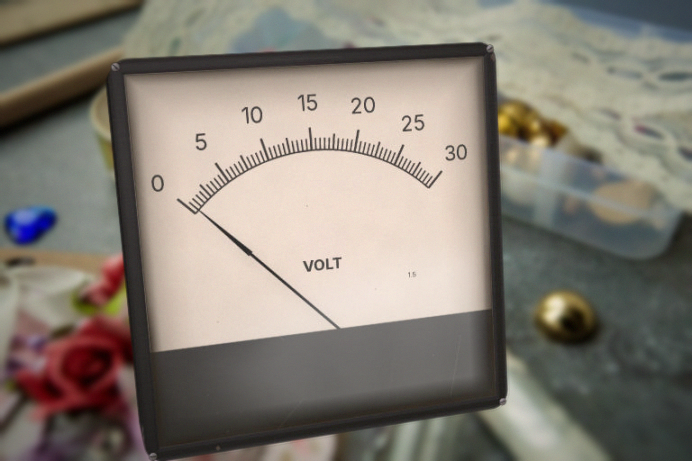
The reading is 0.5
